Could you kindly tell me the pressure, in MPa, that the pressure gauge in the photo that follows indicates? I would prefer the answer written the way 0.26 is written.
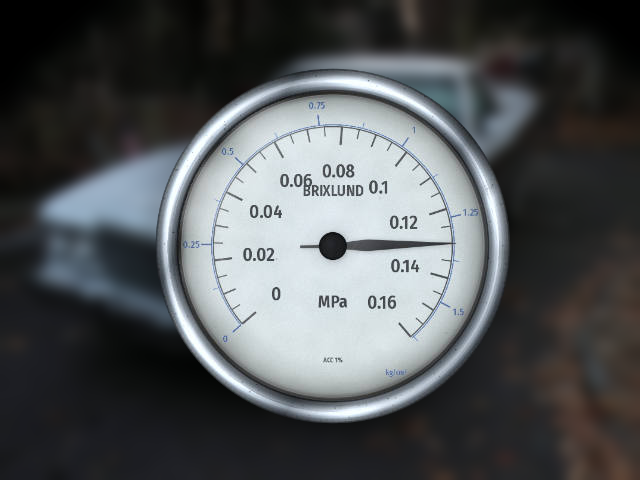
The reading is 0.13
